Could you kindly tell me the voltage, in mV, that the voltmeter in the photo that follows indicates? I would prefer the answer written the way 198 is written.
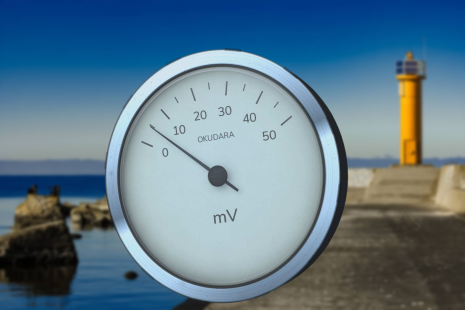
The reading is 5
